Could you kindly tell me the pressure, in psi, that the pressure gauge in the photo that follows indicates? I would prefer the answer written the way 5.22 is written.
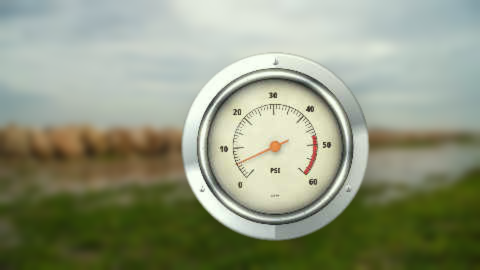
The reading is 5
